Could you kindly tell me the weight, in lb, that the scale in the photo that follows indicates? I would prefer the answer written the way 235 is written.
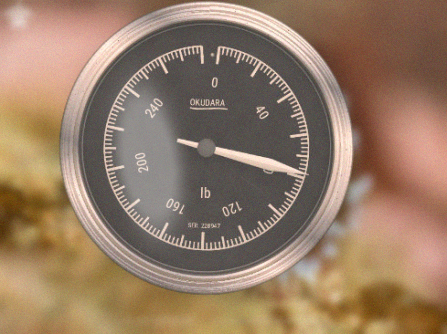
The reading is 78
